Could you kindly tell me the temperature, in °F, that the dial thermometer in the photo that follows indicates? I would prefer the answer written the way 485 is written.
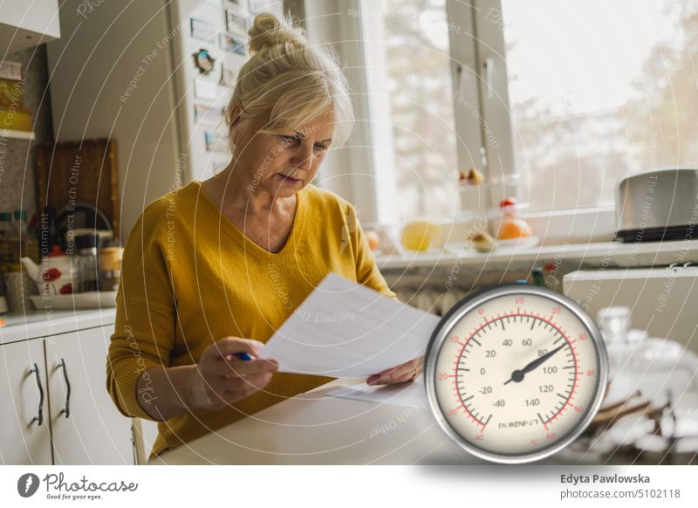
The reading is 84
